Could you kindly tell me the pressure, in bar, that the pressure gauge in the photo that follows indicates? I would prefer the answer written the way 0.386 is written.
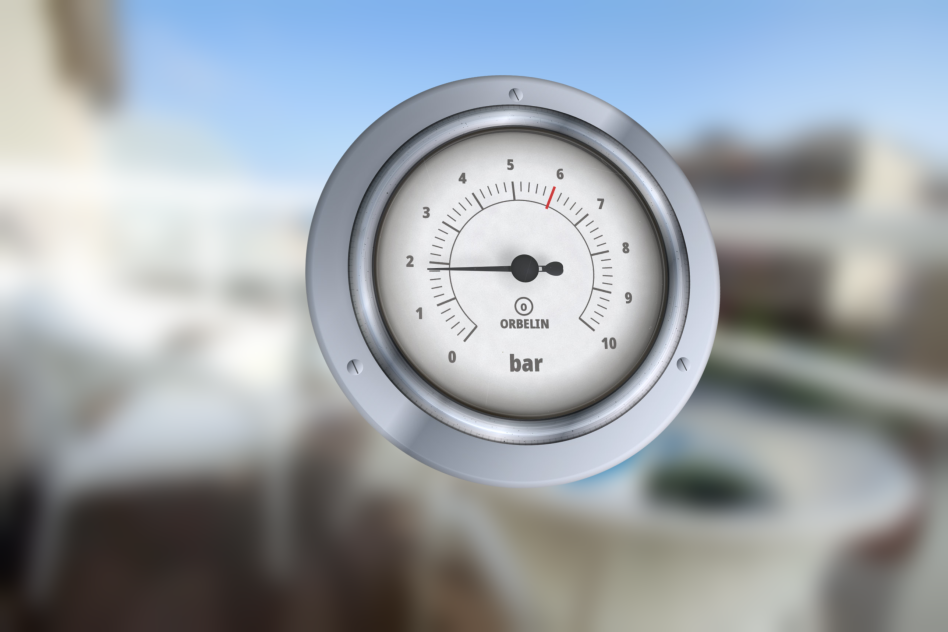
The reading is 1.8
